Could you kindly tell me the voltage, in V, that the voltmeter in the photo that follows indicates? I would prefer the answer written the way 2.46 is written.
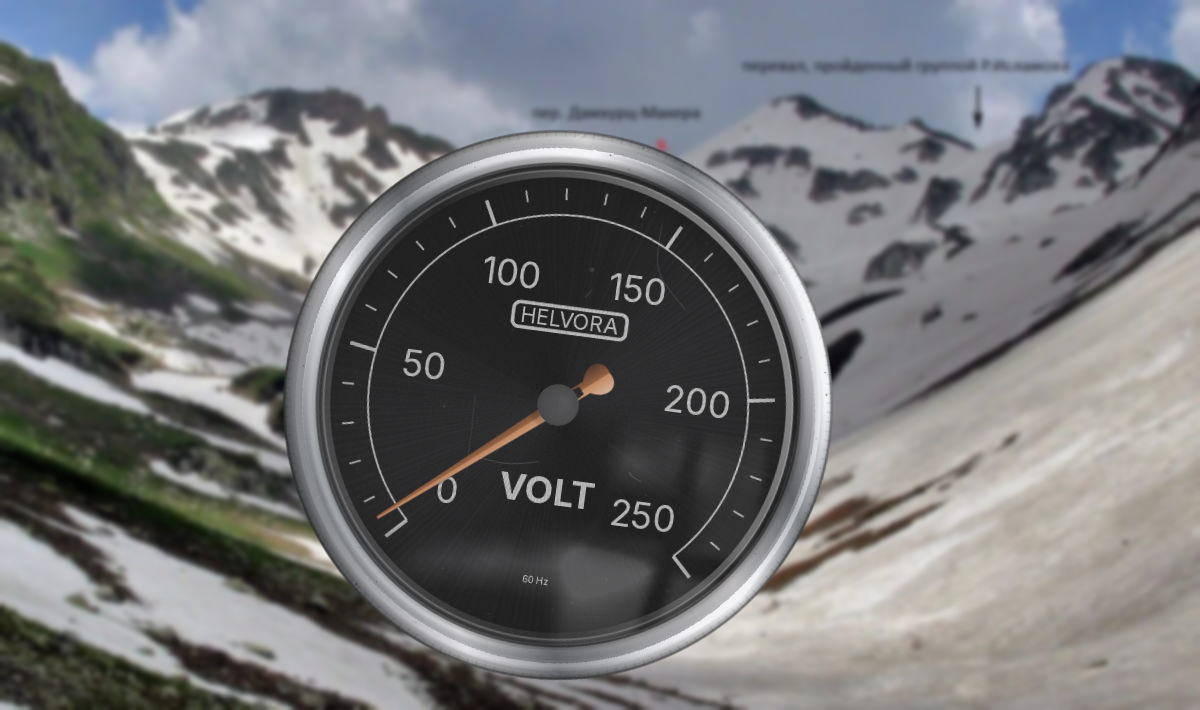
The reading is 5
